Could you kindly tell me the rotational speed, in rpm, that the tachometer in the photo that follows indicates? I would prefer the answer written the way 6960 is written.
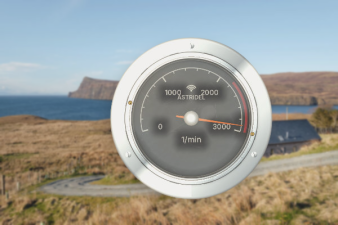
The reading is 2900
